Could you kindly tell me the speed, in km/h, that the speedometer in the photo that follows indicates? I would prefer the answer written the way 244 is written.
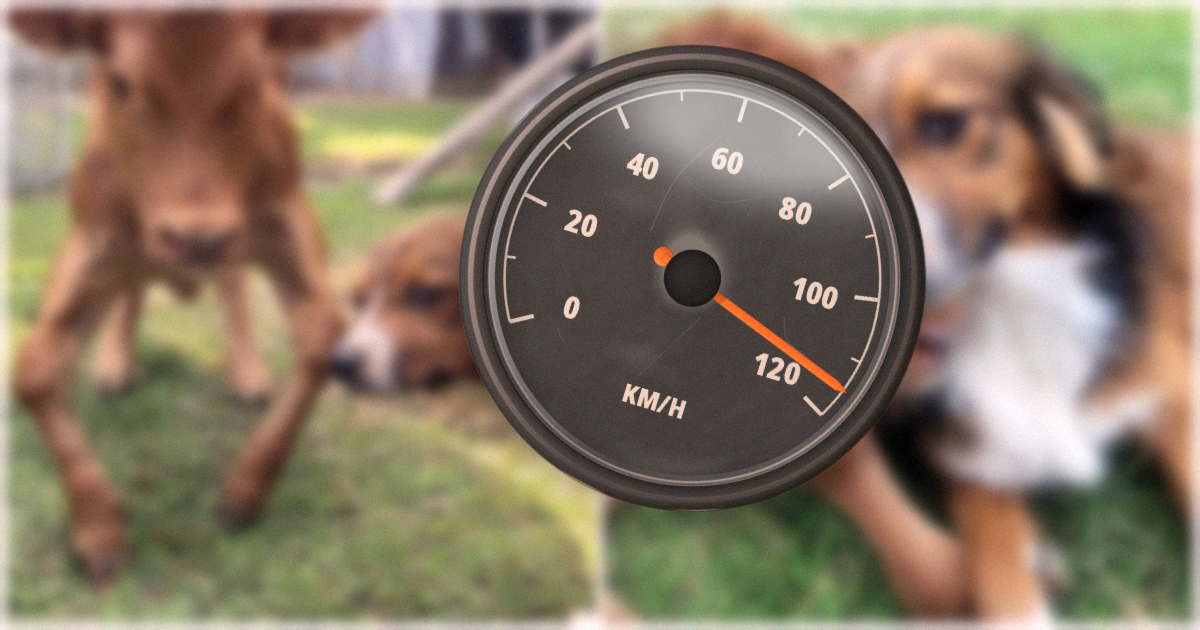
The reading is 115
